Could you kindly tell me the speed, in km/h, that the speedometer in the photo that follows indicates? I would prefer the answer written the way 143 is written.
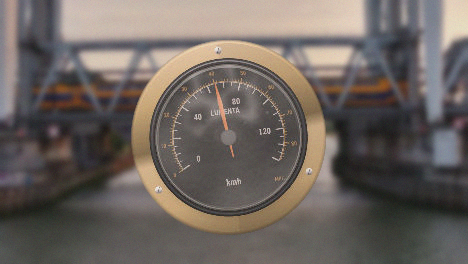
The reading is 65
